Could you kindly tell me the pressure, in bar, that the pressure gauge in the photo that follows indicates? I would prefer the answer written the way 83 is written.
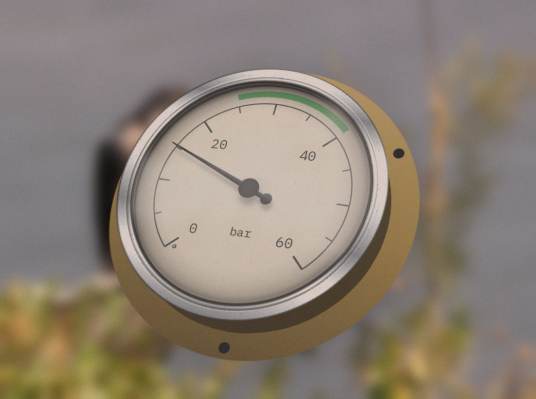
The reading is 15
